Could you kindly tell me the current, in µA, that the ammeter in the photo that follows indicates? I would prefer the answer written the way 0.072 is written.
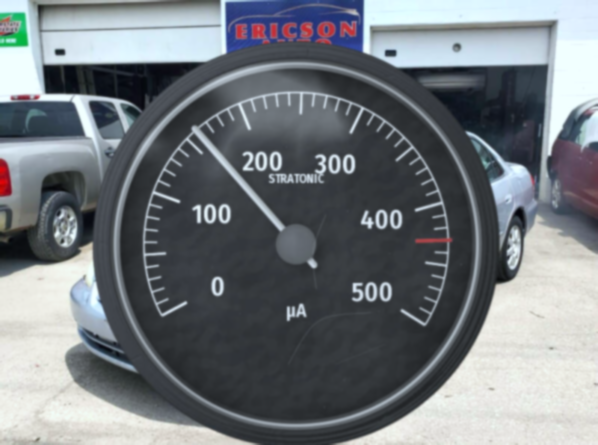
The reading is 160
